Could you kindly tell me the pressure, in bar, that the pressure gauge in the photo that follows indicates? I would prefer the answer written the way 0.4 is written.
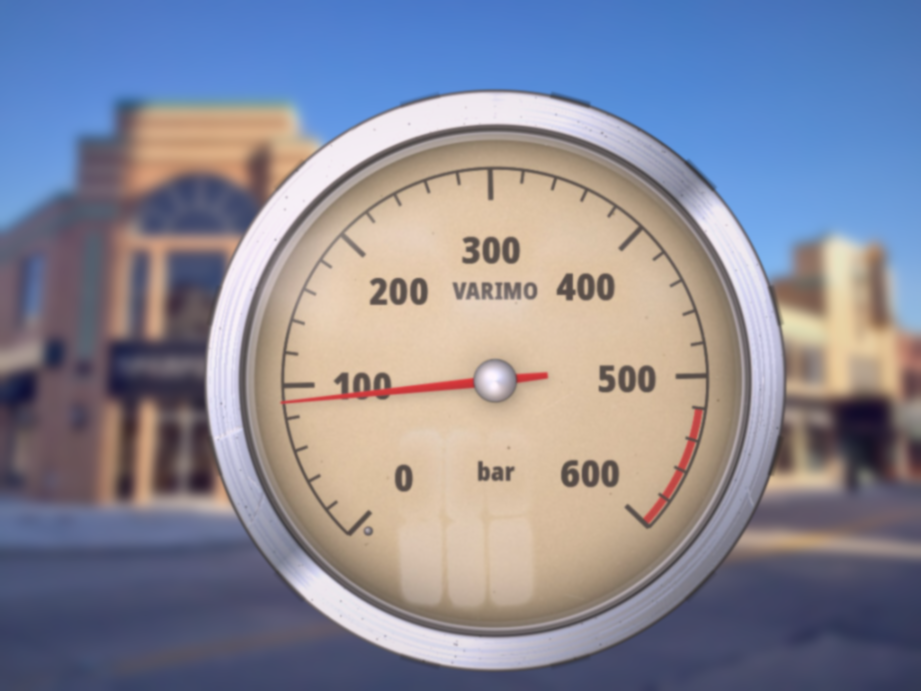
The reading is 90
